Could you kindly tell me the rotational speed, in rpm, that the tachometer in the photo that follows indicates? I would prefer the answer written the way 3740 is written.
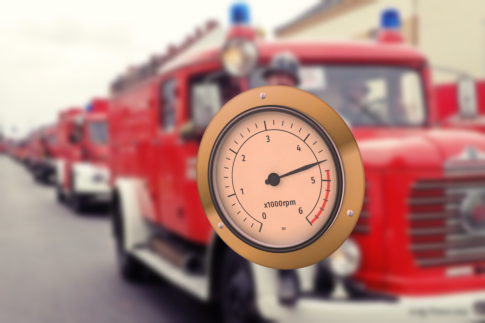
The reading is 4600
